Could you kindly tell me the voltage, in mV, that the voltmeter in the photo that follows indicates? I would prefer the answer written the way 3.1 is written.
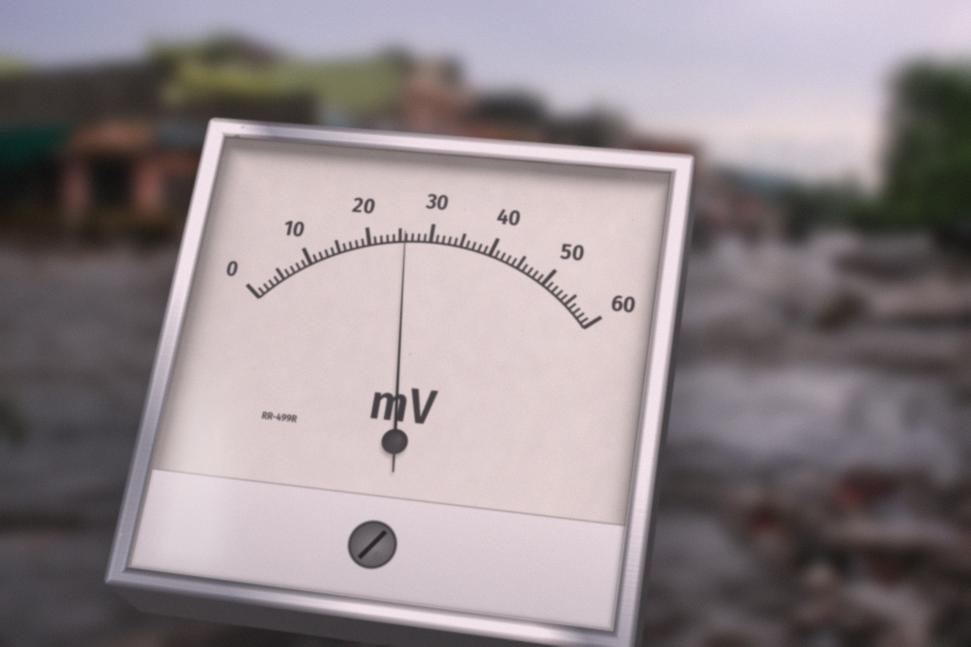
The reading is 26
